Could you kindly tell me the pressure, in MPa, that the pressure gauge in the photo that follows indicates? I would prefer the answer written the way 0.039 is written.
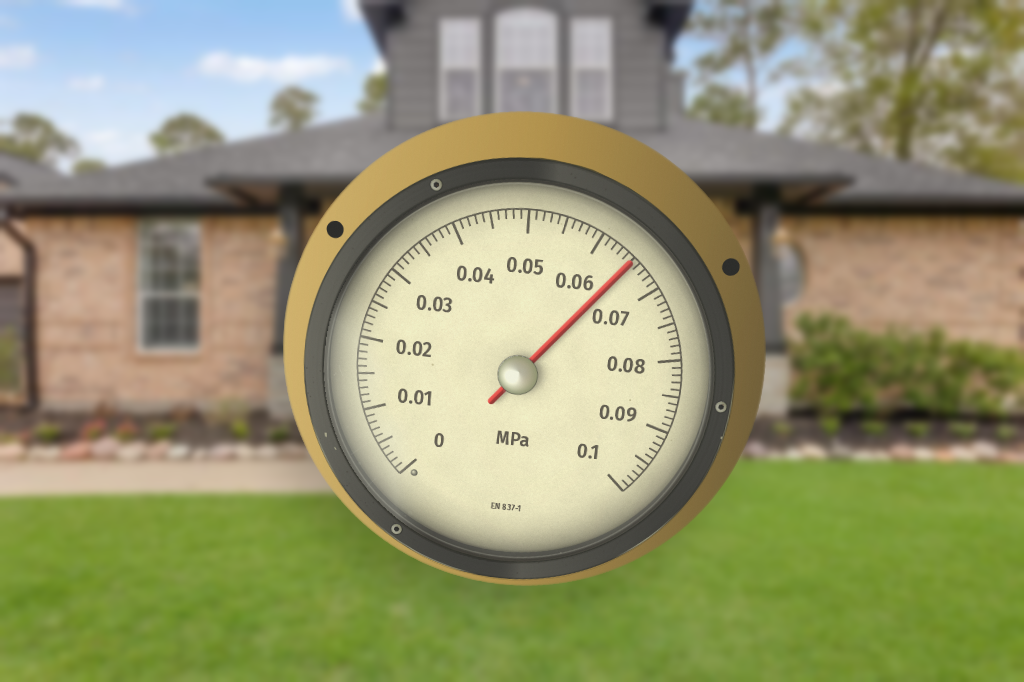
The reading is 0.065
